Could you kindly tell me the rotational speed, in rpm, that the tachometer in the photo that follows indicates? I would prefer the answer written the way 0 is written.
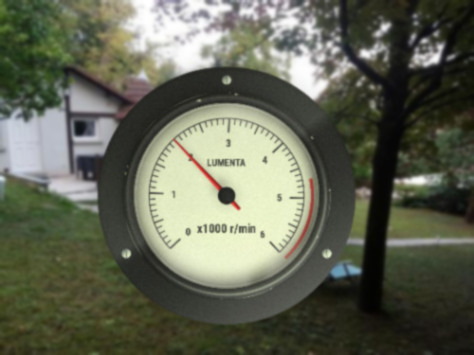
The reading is 2000
